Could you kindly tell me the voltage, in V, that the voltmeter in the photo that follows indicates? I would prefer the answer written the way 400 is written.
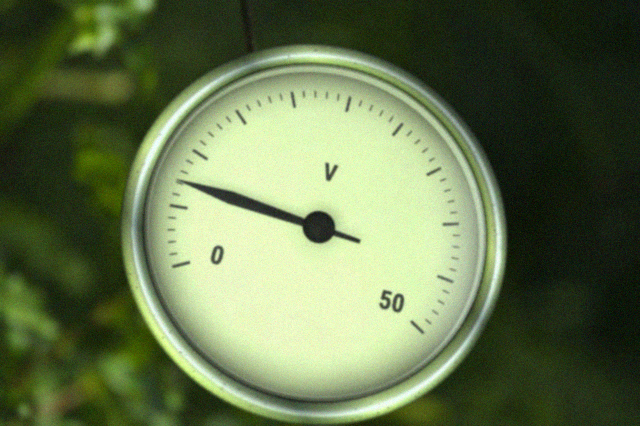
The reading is 7
